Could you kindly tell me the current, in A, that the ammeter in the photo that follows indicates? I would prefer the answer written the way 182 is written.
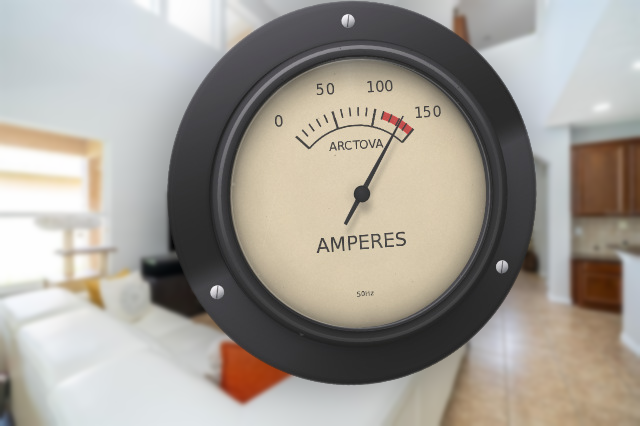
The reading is 130
